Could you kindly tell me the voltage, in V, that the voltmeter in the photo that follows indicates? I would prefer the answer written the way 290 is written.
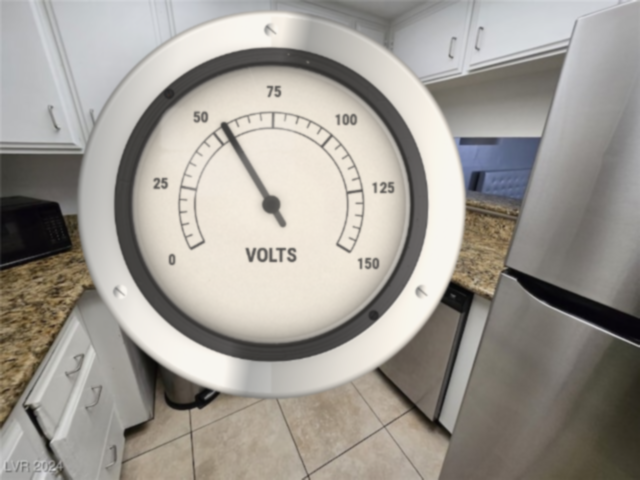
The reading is 55
